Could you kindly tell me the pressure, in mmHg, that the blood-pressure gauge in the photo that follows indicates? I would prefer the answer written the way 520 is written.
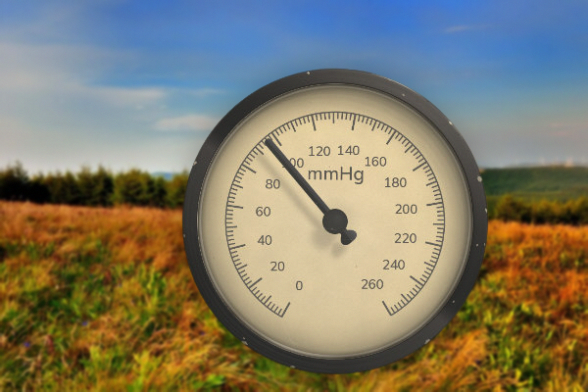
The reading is 96
